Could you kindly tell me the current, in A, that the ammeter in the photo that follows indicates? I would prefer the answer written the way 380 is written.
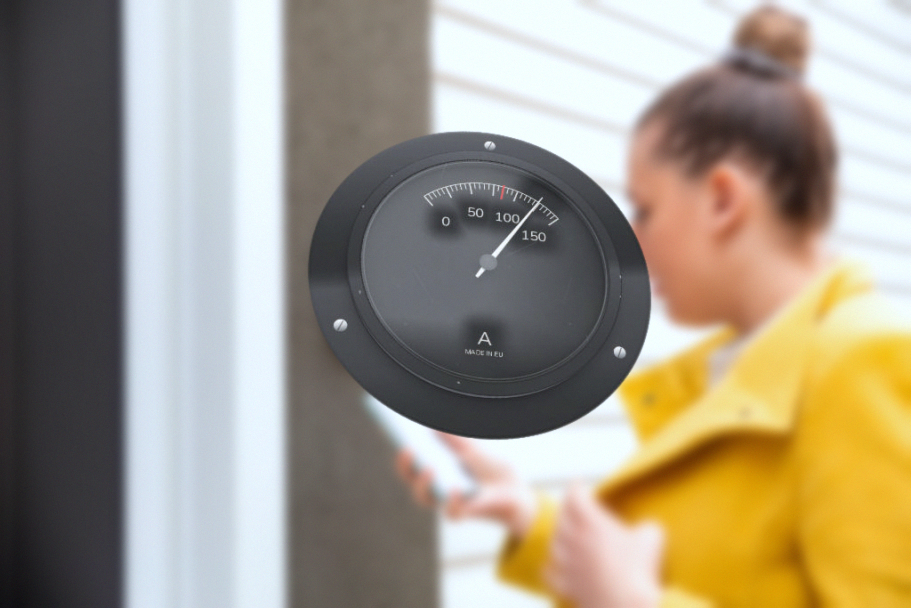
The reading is 125
